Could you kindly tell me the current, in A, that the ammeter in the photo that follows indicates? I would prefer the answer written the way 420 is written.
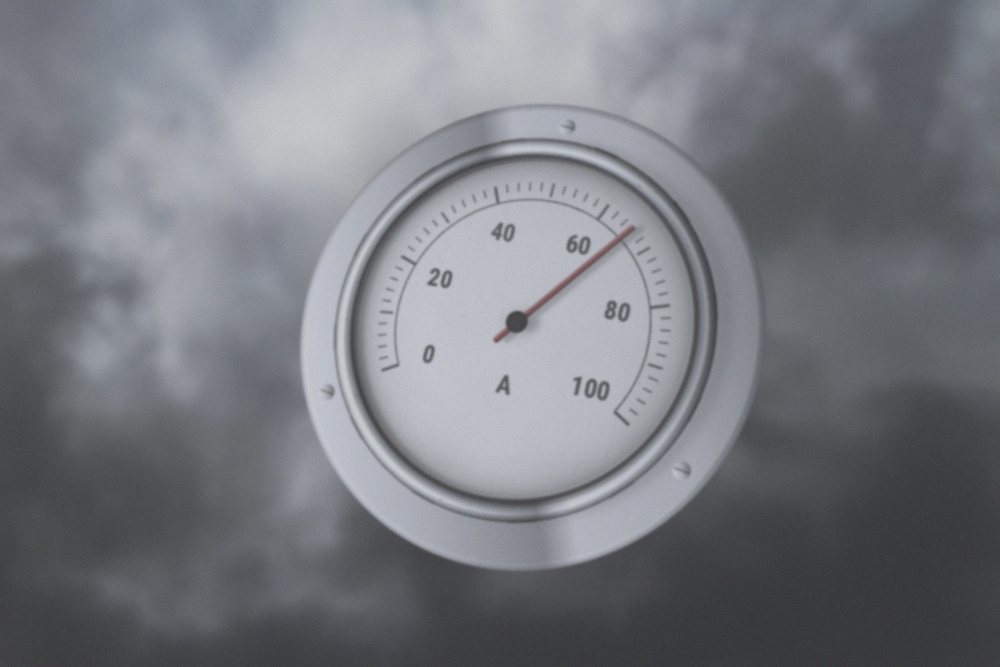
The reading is 66
